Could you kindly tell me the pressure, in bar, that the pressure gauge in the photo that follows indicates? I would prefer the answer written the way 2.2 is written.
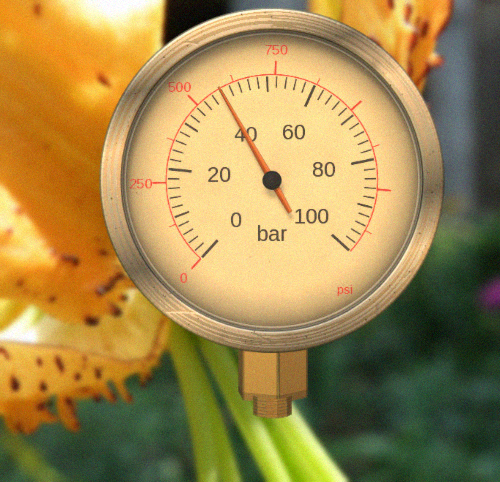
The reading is 40
